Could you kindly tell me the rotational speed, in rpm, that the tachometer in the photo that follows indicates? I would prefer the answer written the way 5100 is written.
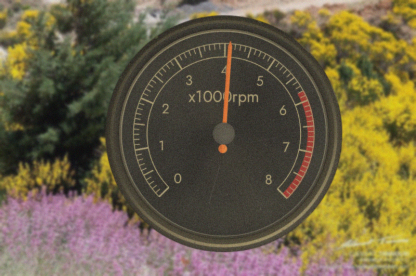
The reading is 4100
